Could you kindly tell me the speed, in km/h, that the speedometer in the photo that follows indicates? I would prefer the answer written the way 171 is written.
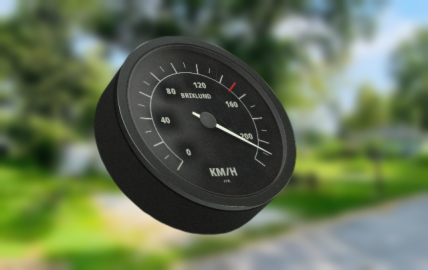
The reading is 210
